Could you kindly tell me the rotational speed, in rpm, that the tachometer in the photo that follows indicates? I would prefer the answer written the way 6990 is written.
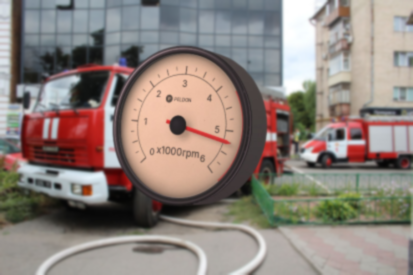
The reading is 5250
